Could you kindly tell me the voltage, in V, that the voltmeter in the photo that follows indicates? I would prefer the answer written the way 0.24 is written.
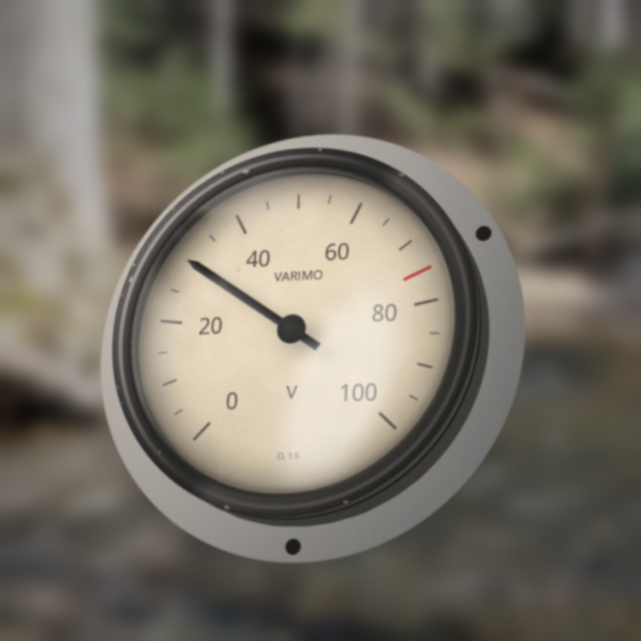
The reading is 30
